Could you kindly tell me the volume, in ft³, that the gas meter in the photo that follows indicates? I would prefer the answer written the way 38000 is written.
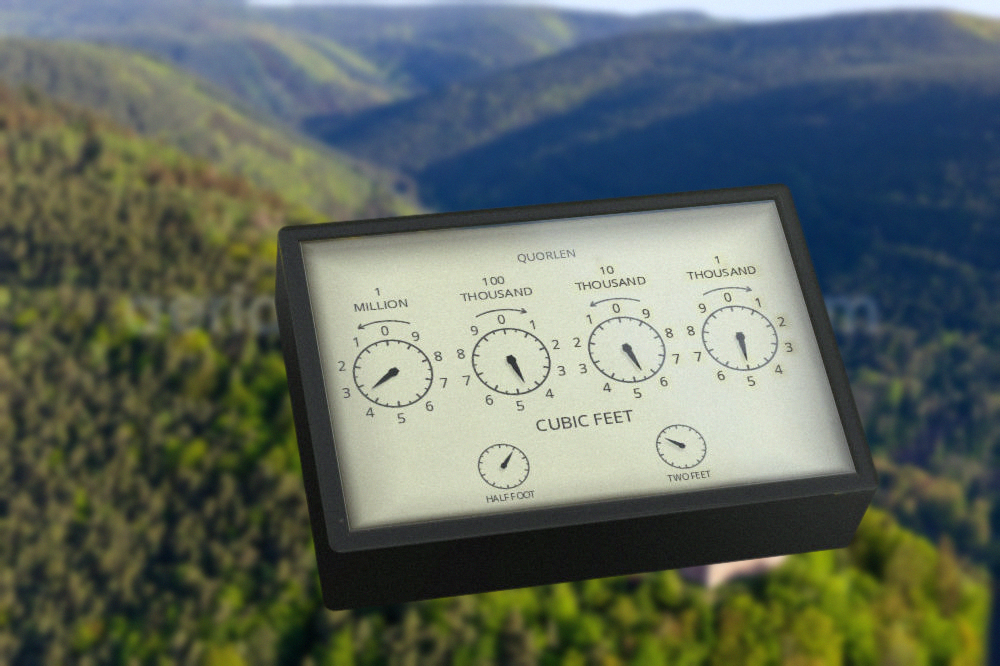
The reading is 345500
